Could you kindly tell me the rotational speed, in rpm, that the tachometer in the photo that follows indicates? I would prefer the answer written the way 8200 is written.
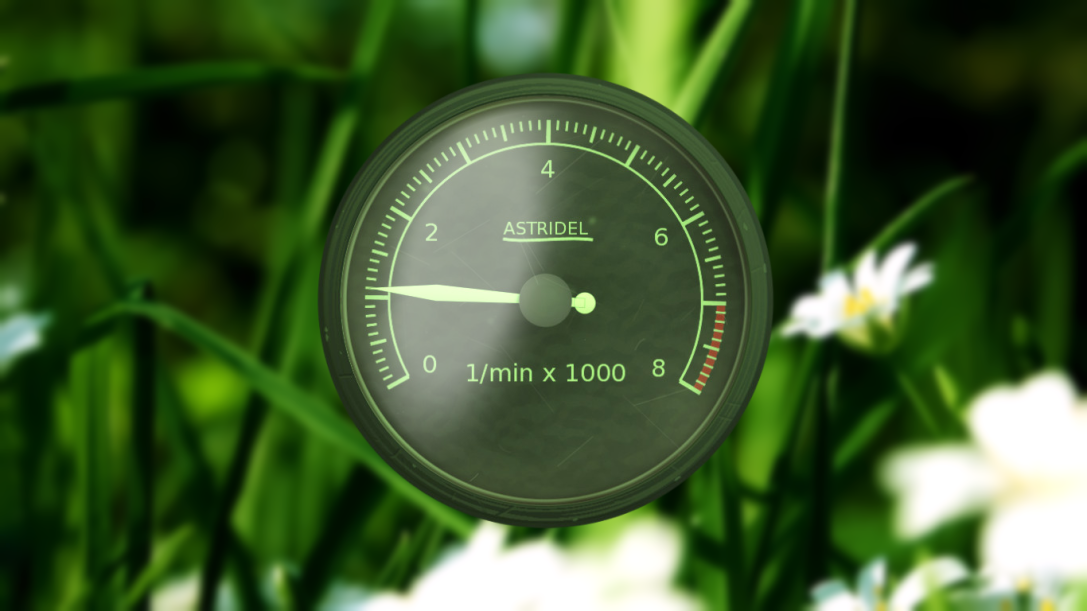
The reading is 1100
